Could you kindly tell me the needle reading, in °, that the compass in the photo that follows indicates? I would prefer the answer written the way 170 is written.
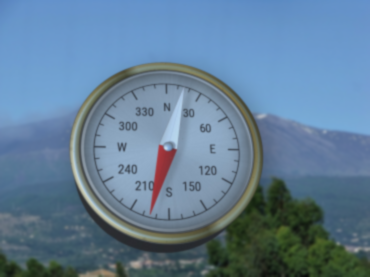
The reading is 195
